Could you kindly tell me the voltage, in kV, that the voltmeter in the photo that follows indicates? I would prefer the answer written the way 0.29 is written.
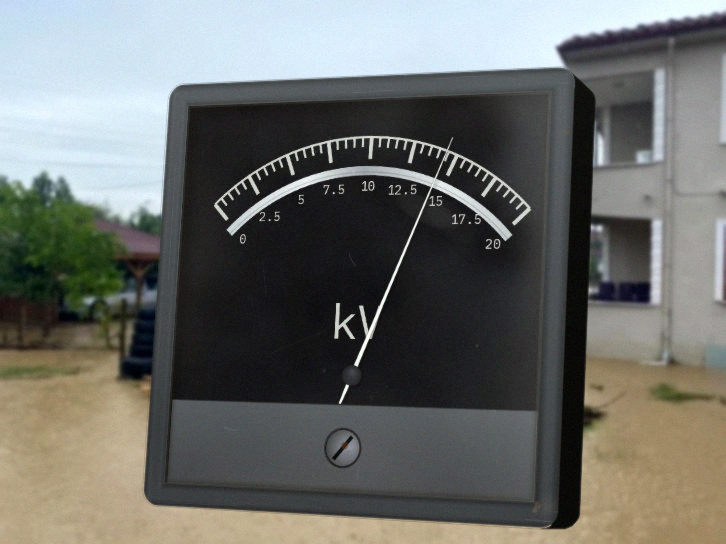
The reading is 14.5
